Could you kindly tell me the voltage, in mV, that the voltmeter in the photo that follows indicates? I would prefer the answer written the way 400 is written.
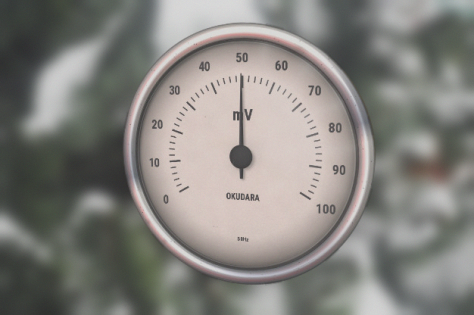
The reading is 50
